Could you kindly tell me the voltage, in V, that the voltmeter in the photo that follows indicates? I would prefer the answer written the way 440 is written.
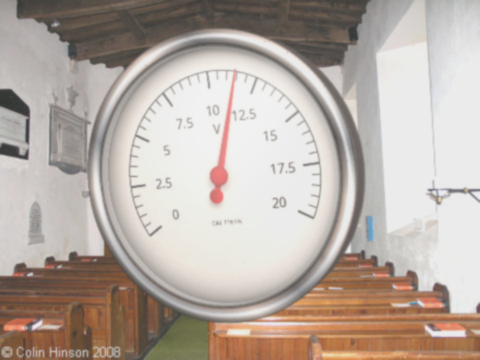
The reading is 11.5
